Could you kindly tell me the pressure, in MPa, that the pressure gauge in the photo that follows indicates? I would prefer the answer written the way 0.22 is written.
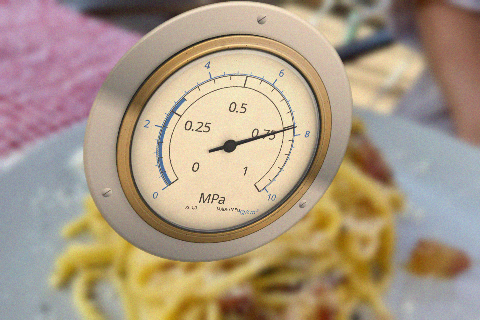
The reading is 0.75
